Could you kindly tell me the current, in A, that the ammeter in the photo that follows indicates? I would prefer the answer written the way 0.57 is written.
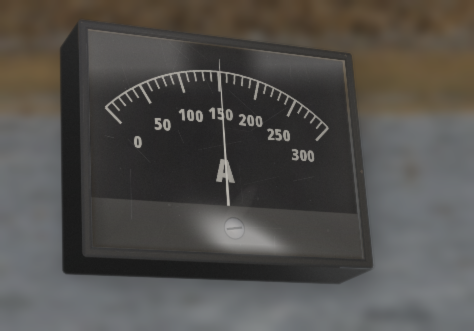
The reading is 150
